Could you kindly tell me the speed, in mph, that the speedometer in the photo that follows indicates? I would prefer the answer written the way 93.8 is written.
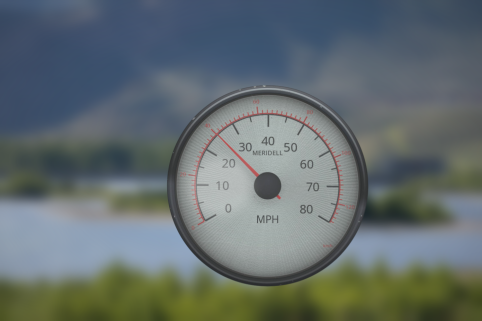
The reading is 25
